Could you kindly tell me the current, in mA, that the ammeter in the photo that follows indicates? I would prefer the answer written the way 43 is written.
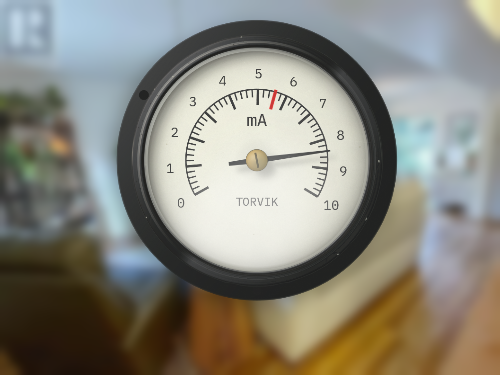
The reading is 8.4
